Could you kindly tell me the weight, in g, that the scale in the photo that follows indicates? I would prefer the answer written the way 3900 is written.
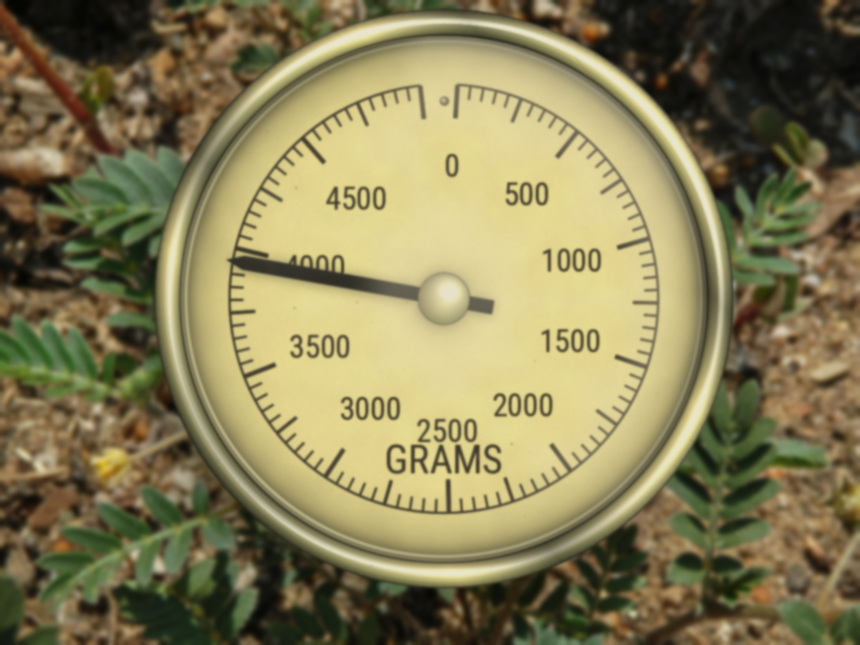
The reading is 3950
